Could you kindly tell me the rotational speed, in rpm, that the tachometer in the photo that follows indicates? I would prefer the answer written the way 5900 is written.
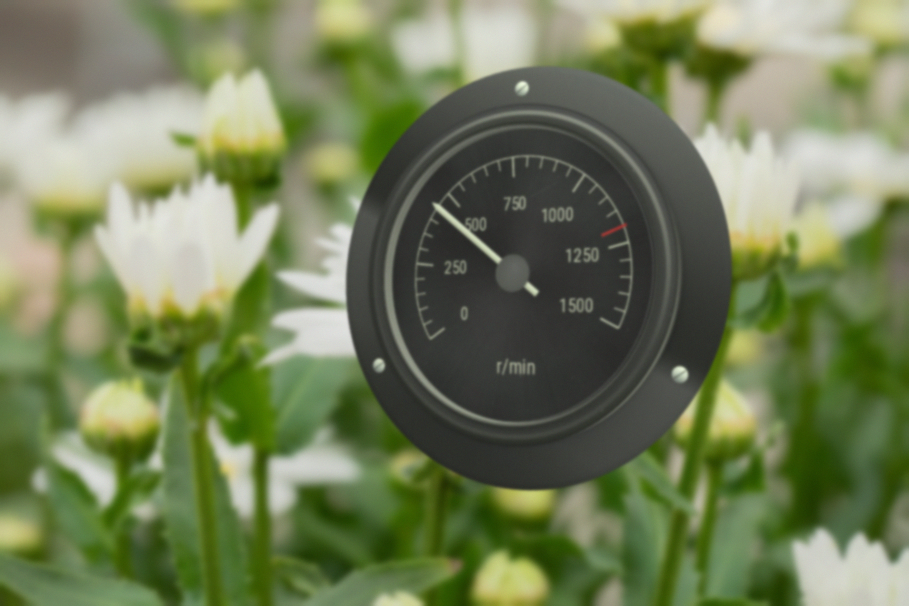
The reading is 450
